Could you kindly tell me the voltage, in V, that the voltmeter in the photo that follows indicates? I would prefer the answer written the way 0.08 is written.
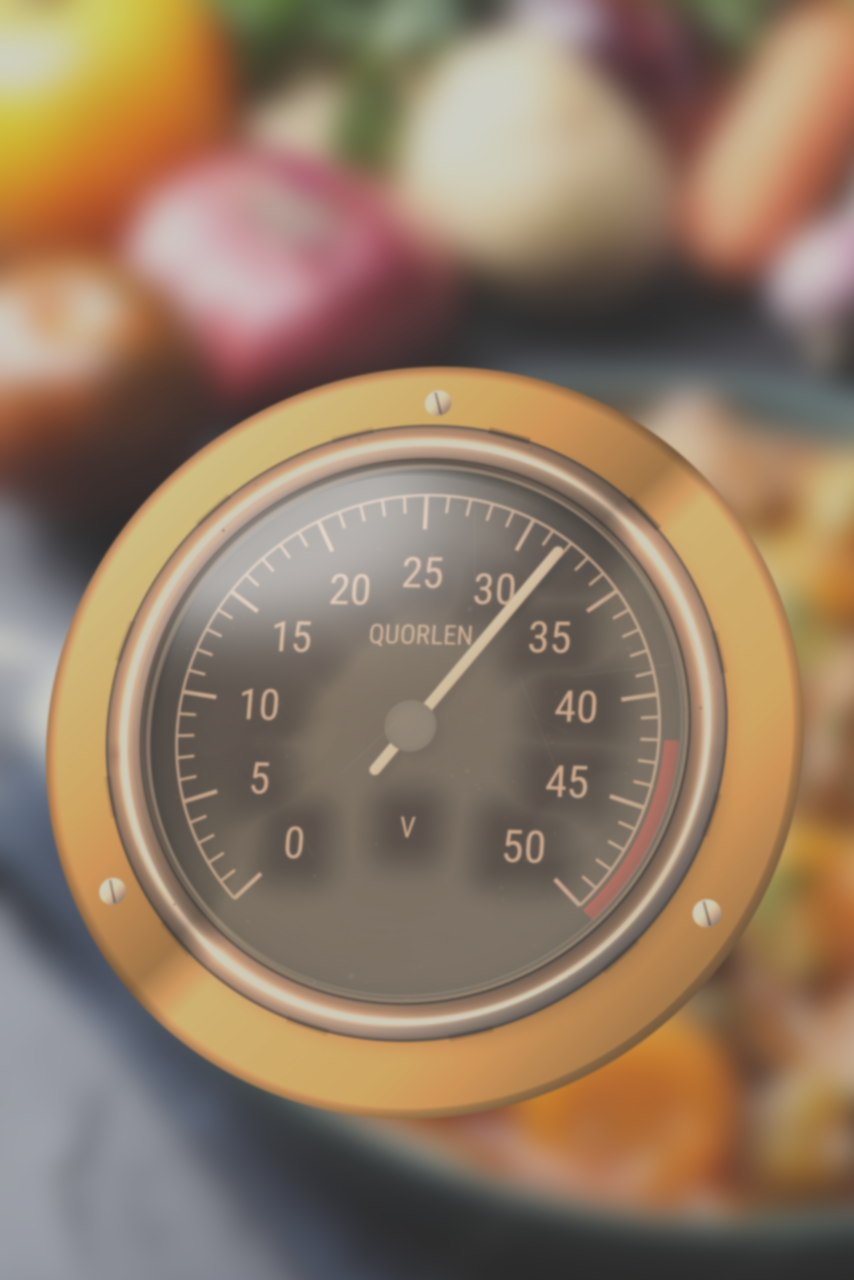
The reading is 32
